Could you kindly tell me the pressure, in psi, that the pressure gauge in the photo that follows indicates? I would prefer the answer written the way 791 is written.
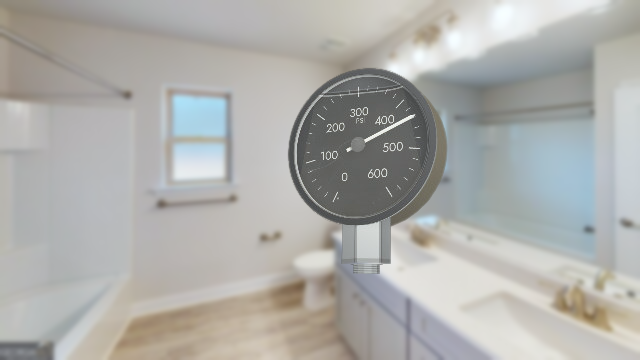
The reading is 440
